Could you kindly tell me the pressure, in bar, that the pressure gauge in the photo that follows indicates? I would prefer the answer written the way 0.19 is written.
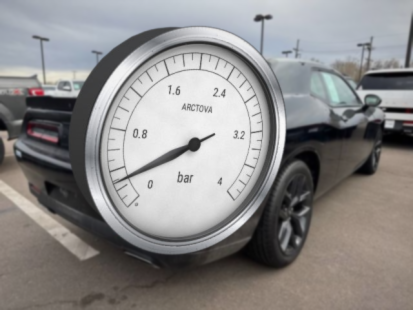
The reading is 0.3
